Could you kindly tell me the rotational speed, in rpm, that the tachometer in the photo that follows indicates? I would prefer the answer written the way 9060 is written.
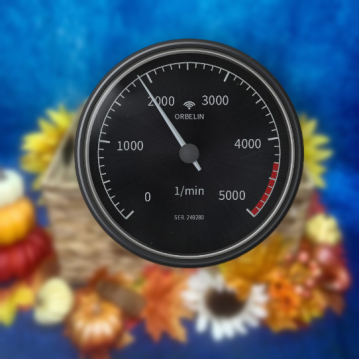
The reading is 1900
